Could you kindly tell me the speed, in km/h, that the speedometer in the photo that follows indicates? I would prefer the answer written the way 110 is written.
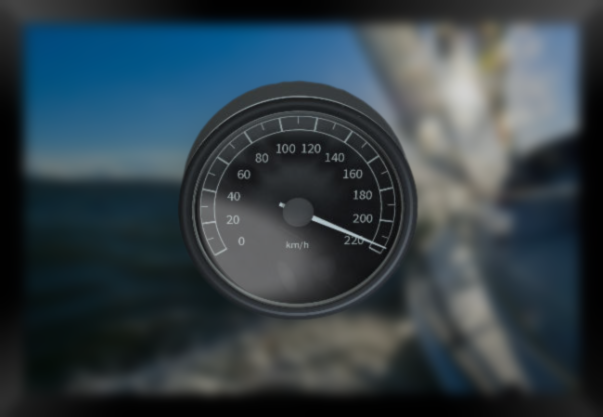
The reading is 215
